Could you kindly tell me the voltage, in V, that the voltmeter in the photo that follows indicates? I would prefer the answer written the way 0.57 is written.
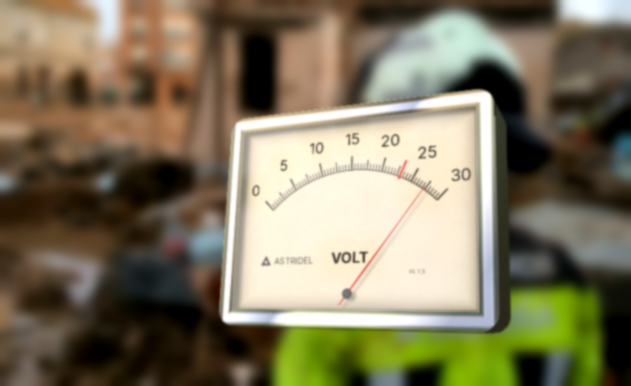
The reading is 27.5
